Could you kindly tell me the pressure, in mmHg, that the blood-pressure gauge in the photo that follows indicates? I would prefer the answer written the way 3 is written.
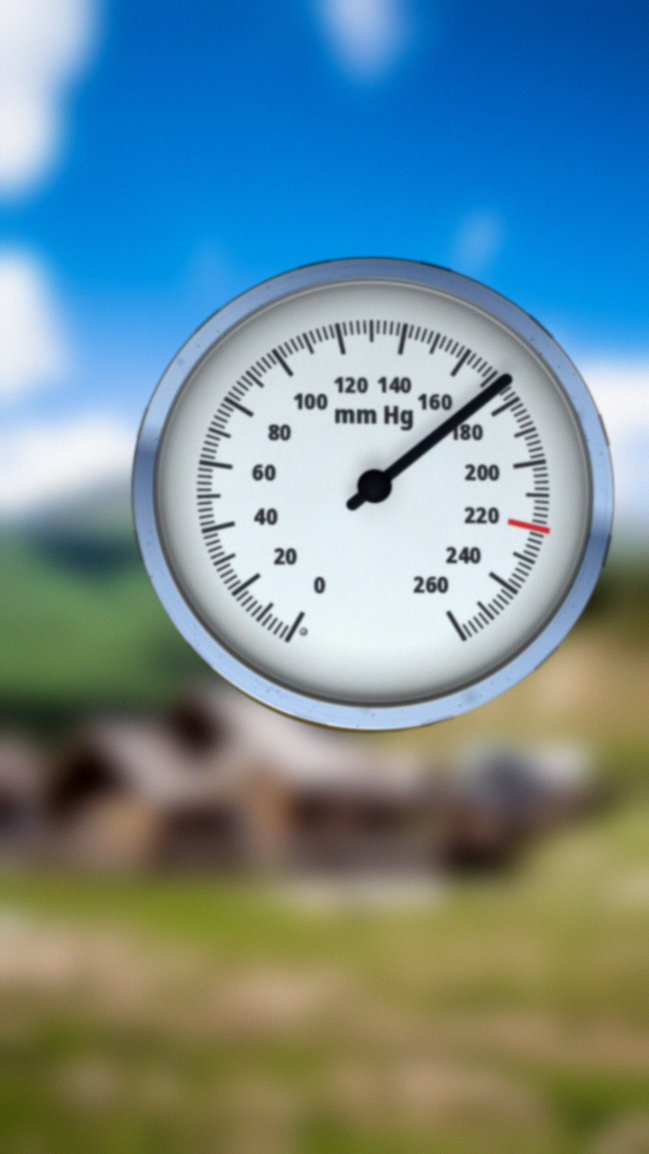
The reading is 174
